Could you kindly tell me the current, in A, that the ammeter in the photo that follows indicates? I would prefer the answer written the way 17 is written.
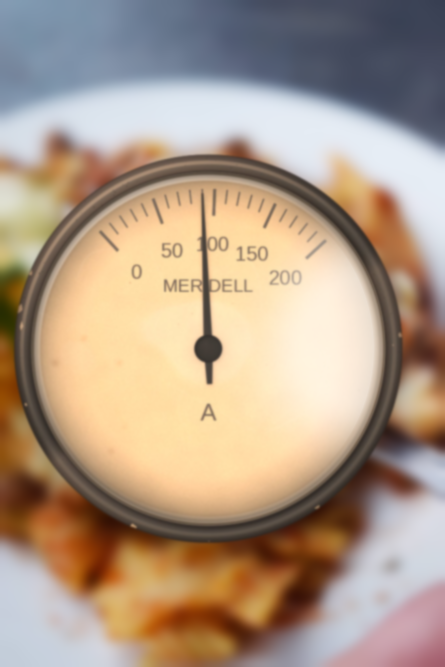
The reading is 90
